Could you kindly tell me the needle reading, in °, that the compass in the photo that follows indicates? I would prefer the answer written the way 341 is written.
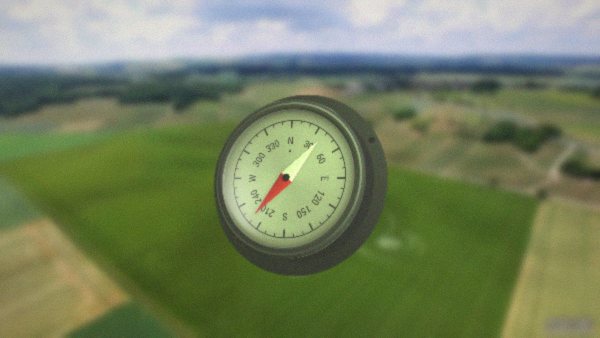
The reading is 220
